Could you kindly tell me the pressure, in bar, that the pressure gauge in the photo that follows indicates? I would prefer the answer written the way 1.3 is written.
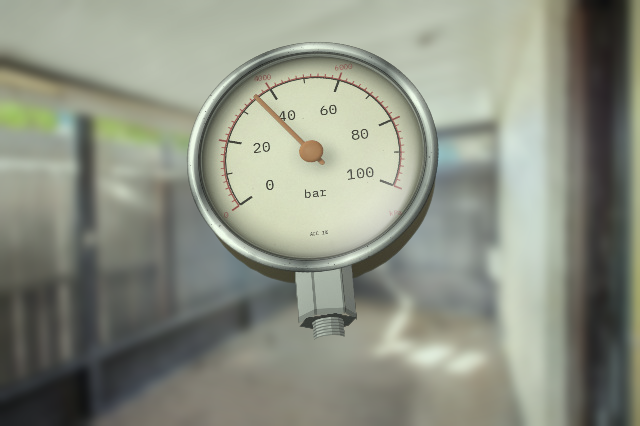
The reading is 35
